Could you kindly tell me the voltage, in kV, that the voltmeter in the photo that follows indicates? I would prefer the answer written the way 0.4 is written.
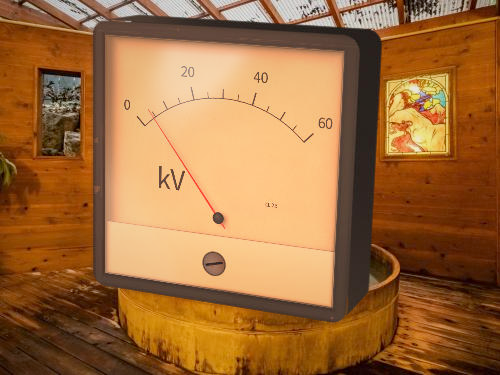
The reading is 5
